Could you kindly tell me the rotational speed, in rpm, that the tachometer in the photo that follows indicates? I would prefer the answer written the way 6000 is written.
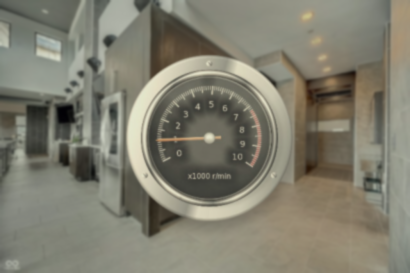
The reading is 1000
